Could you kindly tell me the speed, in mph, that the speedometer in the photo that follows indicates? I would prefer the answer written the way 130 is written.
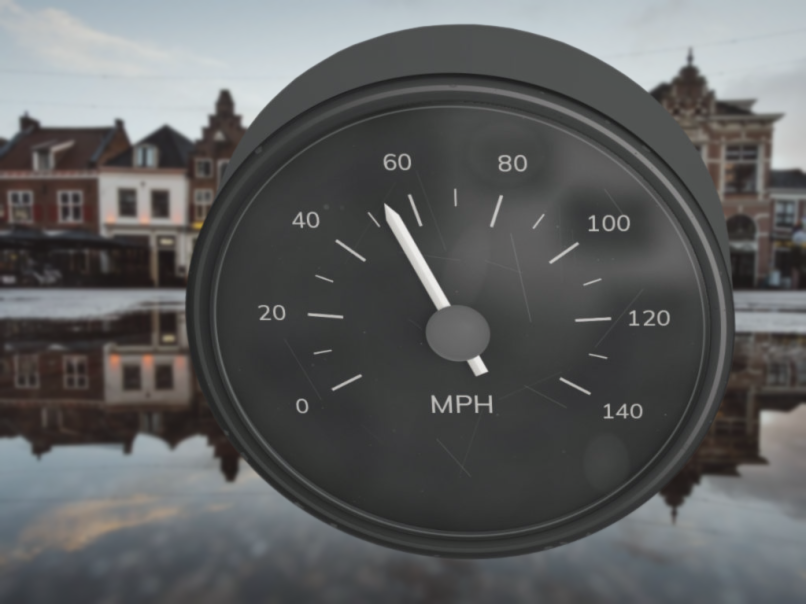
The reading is 55
